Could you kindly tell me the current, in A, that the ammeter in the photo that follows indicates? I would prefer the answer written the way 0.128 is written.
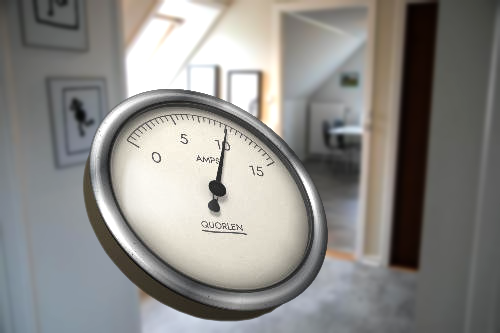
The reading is 10
